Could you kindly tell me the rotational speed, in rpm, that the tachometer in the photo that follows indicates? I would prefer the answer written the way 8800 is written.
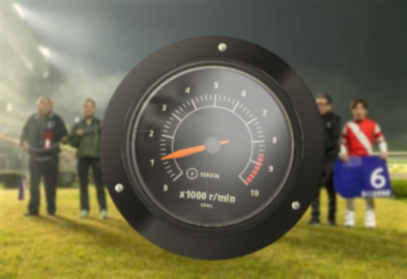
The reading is 1000
